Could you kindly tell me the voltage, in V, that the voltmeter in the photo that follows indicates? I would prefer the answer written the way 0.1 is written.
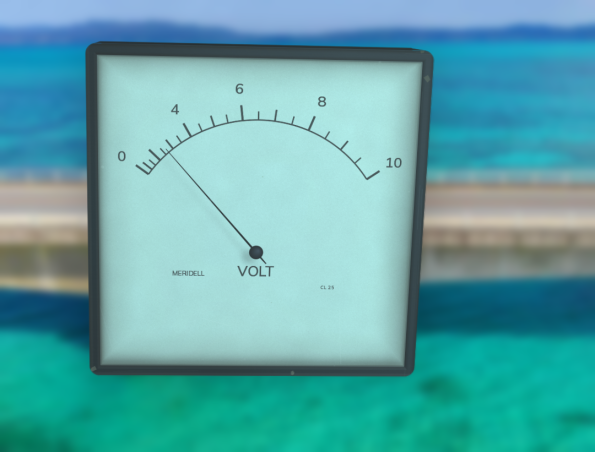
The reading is 2.75
